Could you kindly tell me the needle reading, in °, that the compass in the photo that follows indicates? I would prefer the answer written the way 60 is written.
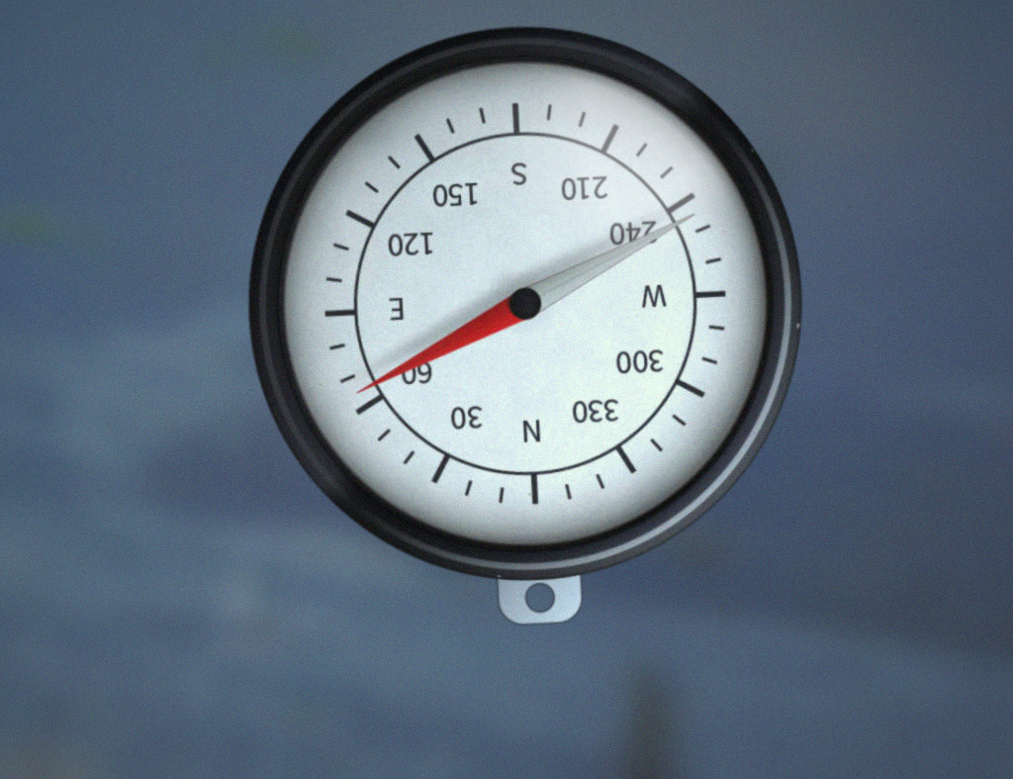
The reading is 65
